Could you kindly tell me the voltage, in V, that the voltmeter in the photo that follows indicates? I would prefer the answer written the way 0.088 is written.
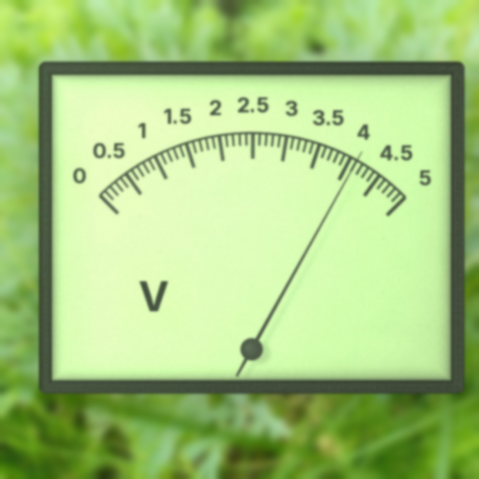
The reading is 4.1
